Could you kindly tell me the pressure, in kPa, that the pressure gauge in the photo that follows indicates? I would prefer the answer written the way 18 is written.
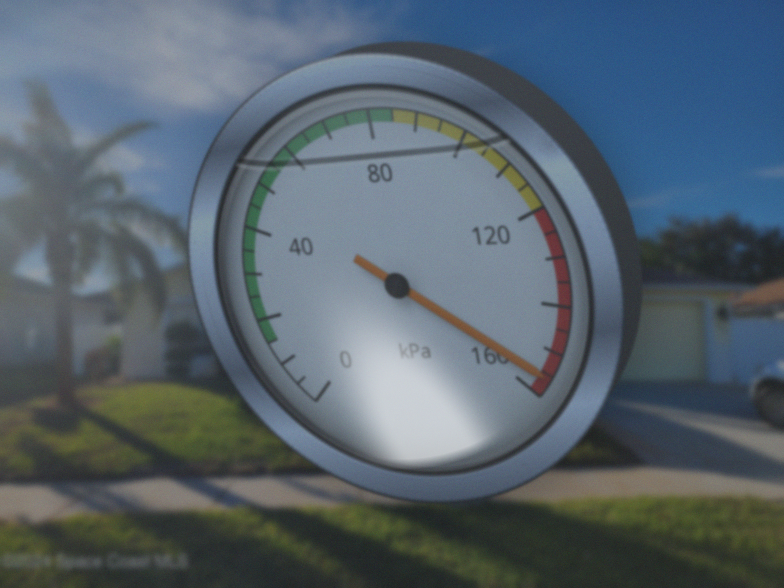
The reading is 155
